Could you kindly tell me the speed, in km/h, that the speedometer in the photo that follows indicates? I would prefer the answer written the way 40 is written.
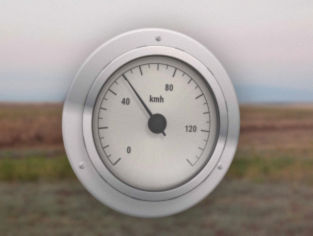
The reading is 50
